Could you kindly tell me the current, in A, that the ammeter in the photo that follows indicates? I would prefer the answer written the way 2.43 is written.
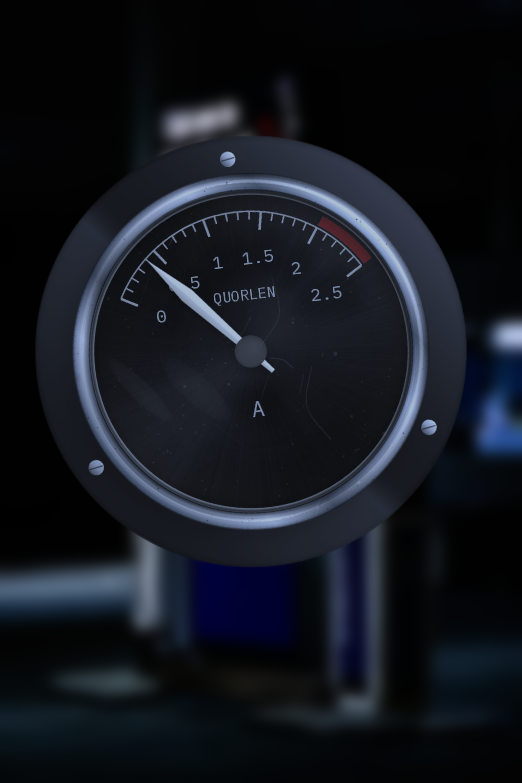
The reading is 0.4
